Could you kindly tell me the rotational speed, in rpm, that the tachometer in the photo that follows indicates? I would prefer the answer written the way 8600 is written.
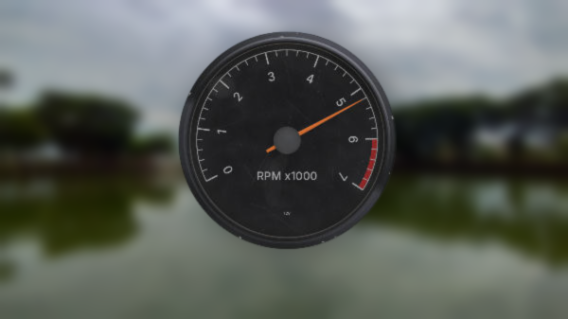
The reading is 5200
